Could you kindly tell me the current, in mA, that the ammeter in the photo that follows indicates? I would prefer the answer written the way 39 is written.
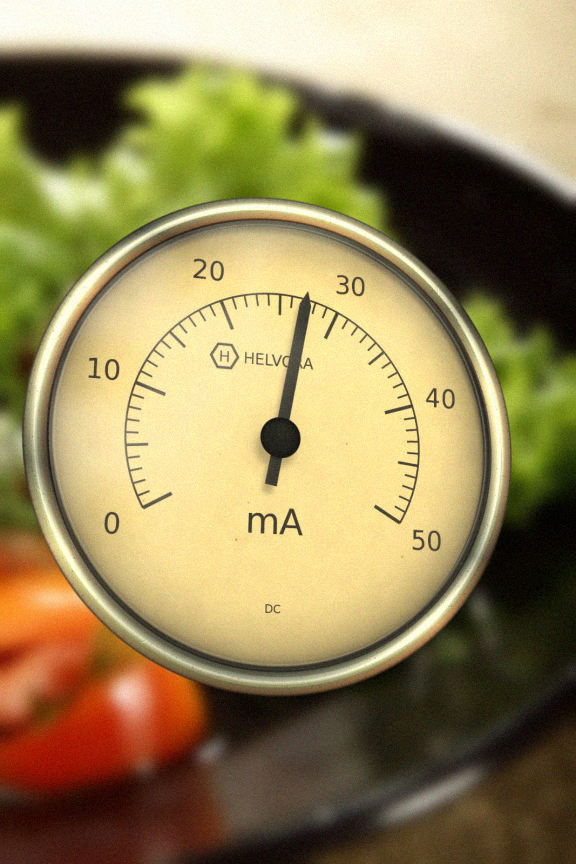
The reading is 27
